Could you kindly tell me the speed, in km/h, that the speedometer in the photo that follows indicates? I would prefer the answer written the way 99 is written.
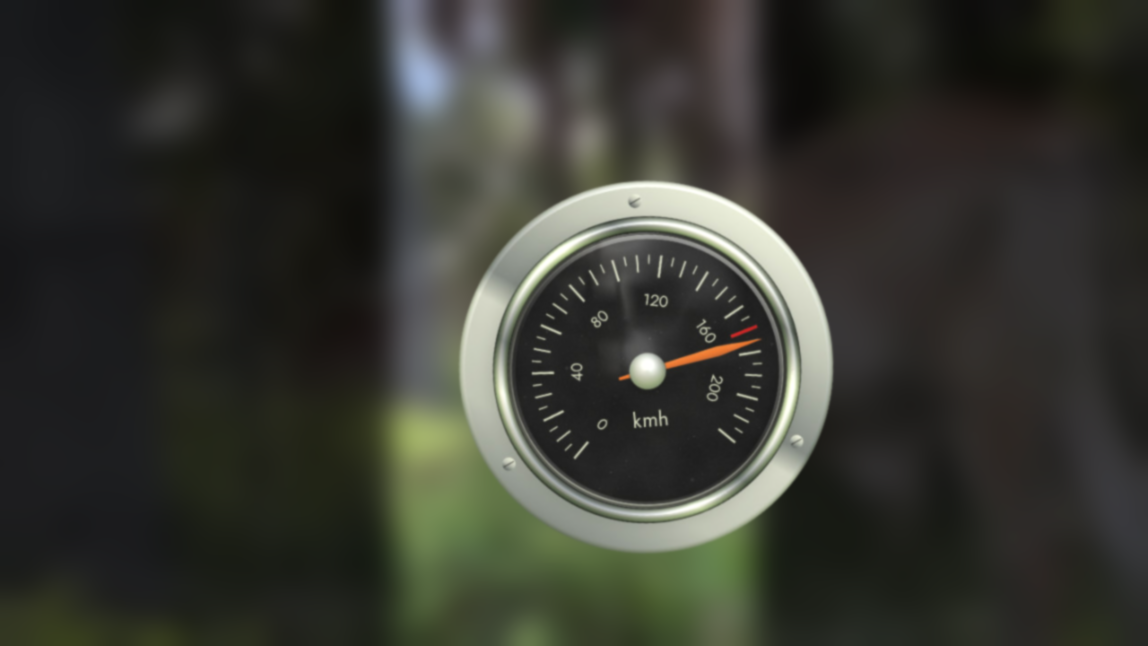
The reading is 175
